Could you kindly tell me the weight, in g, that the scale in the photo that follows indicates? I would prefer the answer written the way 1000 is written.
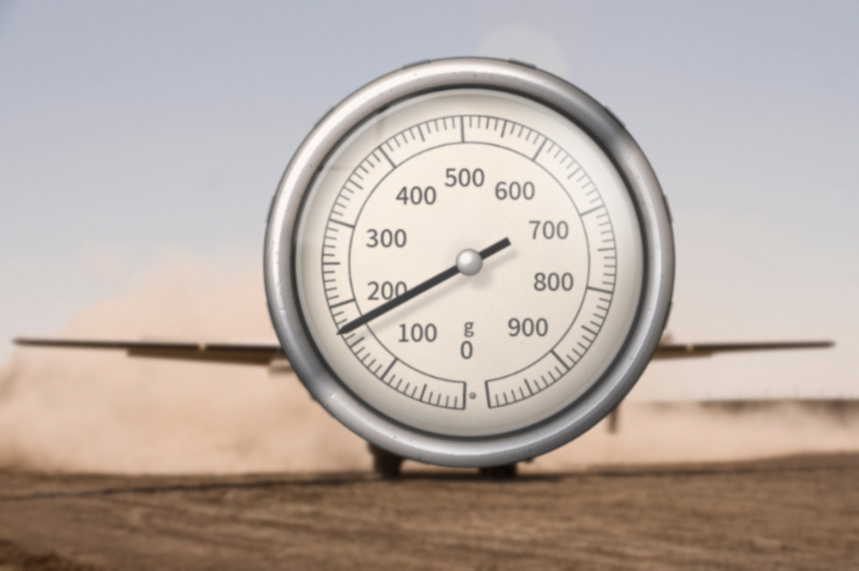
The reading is 170
